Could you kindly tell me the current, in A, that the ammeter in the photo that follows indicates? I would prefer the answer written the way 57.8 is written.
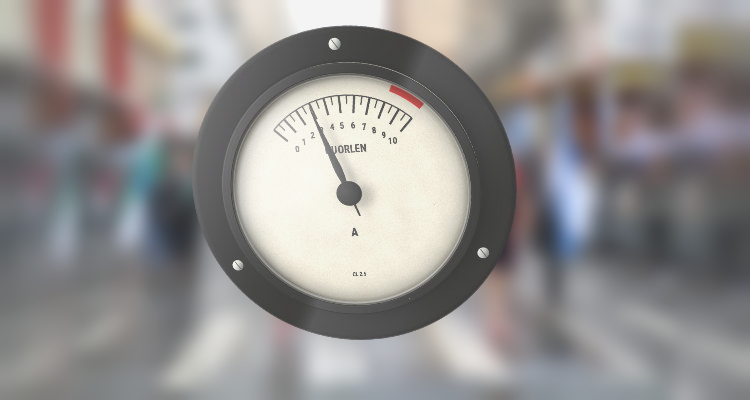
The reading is 3
